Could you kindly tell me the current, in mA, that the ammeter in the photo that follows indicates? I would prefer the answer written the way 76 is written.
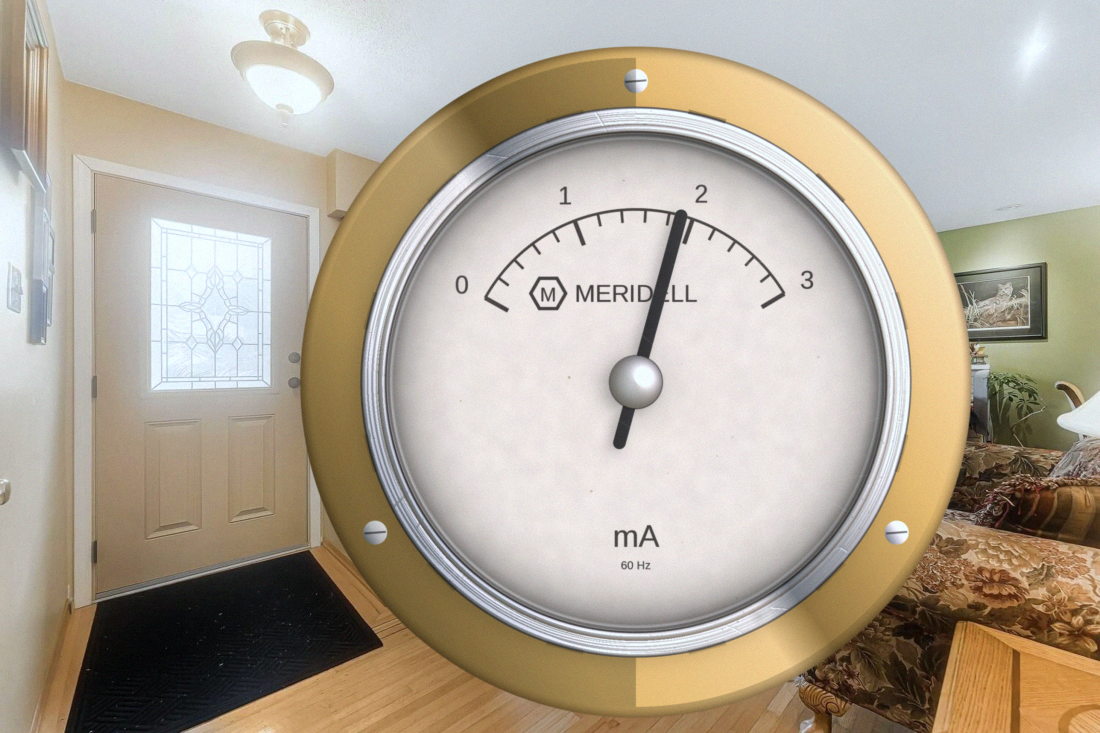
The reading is 1.9
